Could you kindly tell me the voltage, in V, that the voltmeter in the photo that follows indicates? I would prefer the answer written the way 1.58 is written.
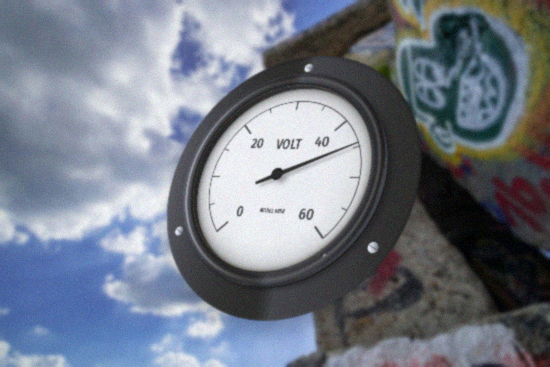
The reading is 45
